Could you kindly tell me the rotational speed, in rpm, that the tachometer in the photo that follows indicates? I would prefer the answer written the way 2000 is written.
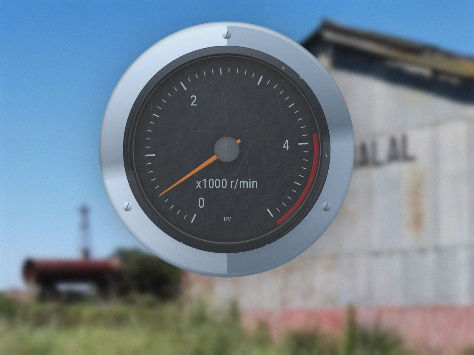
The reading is 500
